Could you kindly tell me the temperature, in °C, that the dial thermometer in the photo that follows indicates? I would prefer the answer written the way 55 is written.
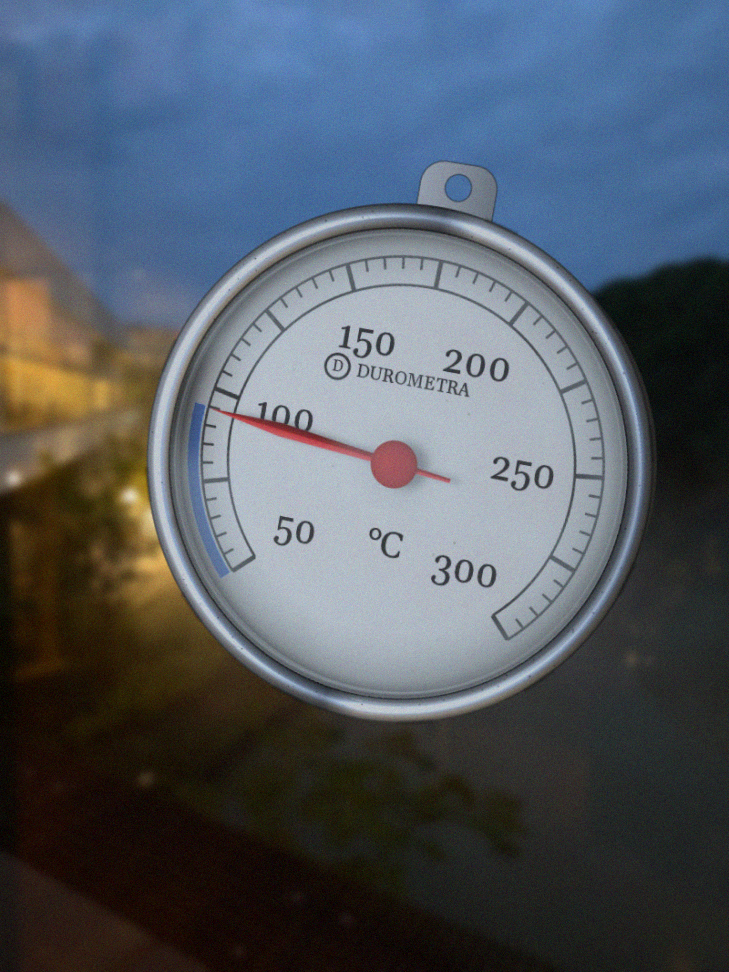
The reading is 95
